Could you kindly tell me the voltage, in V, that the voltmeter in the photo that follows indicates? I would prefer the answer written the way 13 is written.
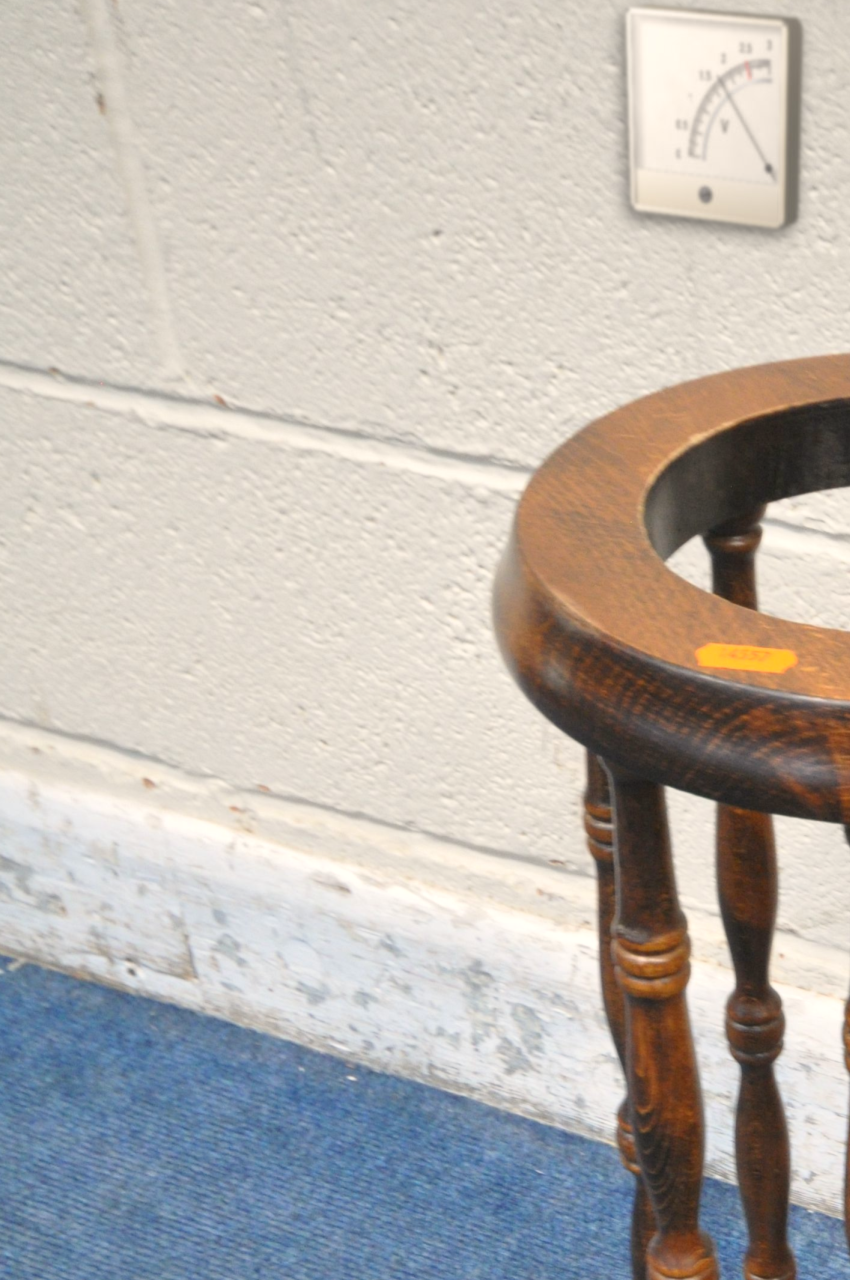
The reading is 1.75
